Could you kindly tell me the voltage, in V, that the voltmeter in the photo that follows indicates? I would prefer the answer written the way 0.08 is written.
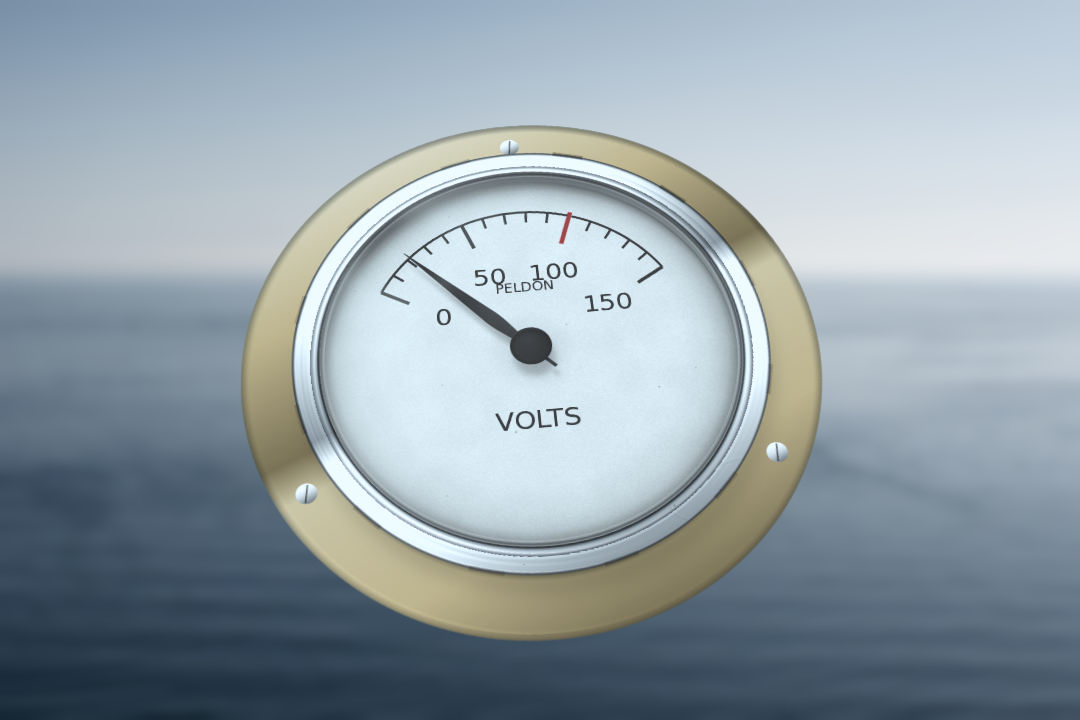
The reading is 20
